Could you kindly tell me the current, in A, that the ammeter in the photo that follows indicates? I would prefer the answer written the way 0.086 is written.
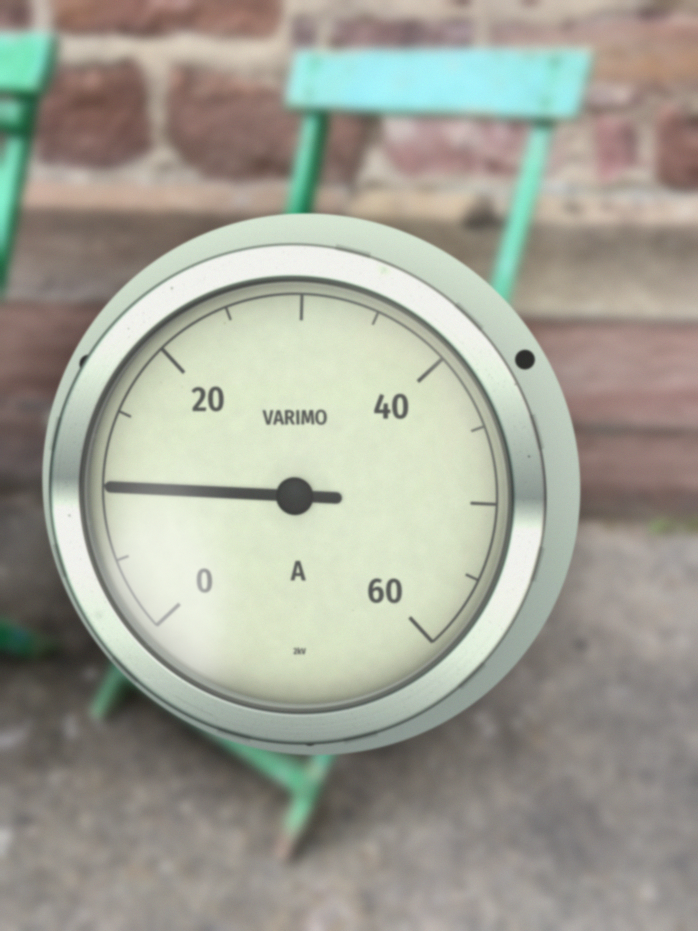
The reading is 10
